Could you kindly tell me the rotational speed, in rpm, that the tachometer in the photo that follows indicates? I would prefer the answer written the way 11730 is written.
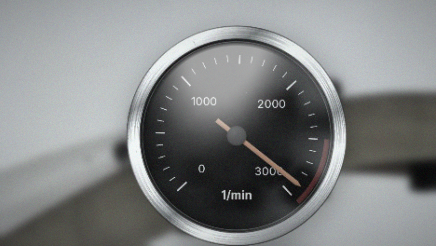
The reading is 2900
